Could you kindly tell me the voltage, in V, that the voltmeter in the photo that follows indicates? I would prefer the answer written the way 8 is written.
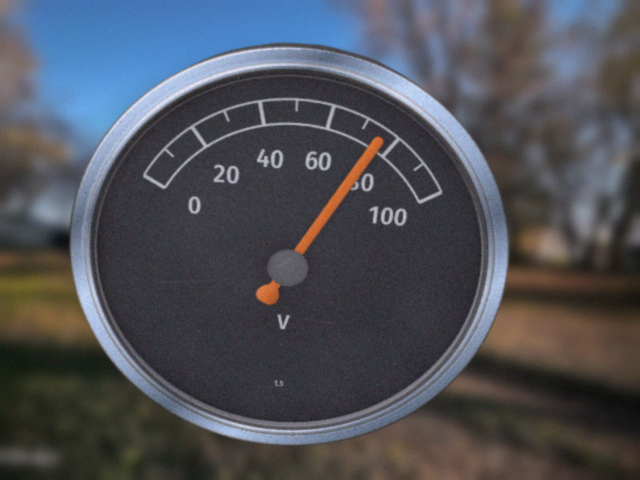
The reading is 75
